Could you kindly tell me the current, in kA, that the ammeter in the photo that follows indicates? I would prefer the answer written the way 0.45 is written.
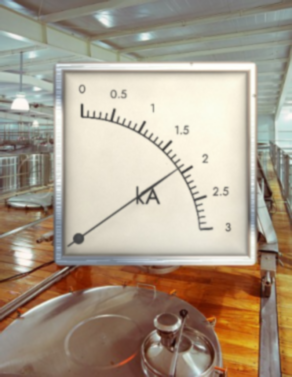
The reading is 1.9
